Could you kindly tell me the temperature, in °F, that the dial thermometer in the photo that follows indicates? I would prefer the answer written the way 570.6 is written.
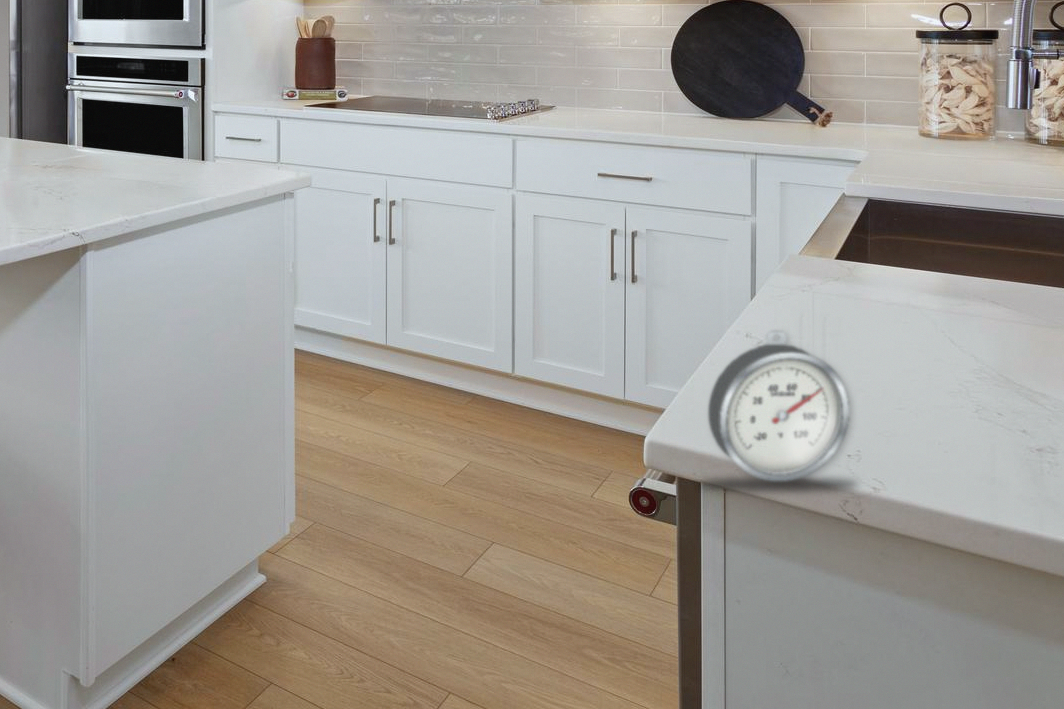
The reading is 80
